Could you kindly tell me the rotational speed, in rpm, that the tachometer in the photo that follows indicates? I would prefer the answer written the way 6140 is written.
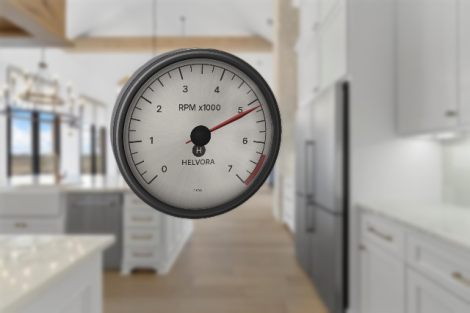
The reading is 5125
